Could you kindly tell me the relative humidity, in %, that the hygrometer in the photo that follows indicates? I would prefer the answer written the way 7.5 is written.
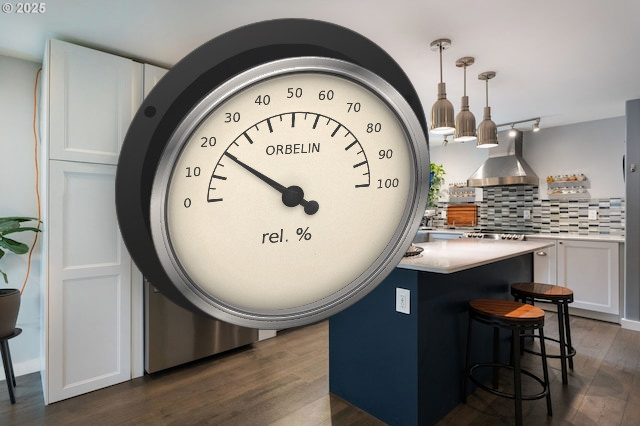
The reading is 20
